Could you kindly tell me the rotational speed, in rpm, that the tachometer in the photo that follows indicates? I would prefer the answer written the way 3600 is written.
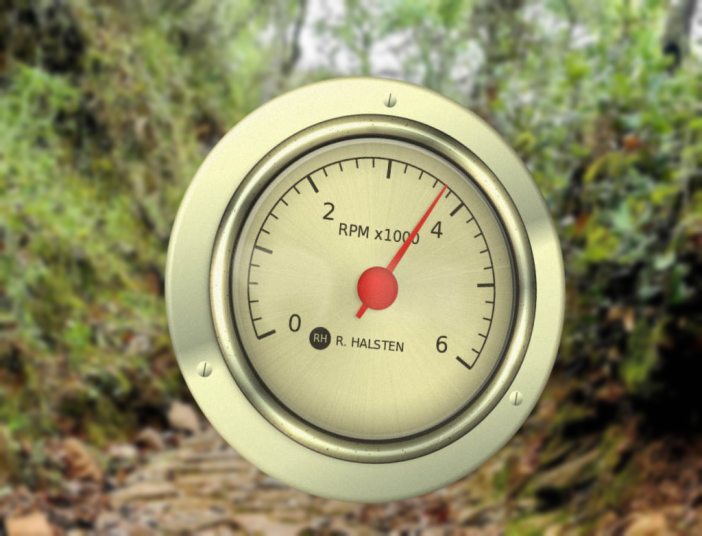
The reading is 3700
